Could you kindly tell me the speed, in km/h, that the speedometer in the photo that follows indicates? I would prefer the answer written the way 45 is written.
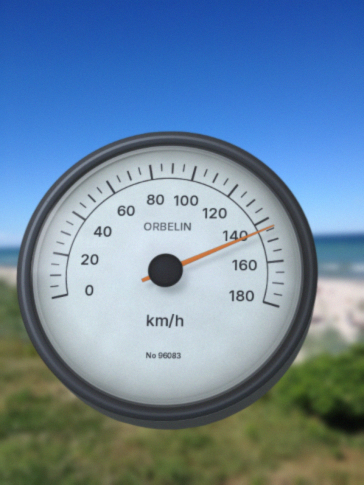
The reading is 145
